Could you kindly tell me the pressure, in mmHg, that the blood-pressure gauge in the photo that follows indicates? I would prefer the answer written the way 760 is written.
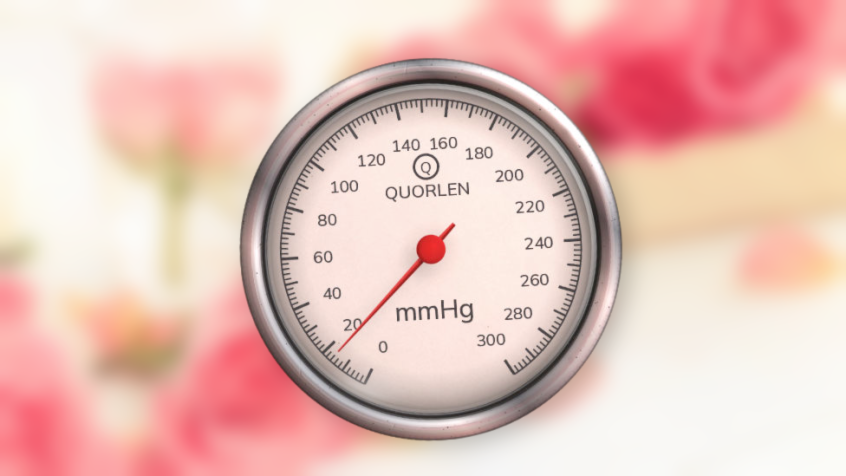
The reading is 16
